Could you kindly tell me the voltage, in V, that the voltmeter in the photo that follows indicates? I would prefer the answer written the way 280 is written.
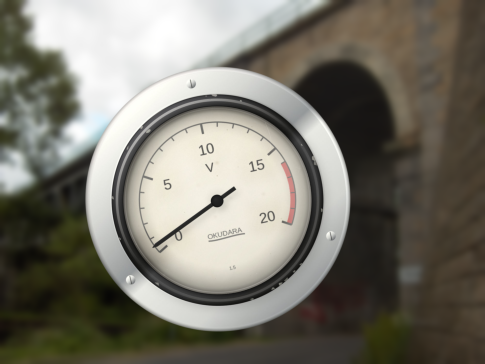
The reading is 0.5
